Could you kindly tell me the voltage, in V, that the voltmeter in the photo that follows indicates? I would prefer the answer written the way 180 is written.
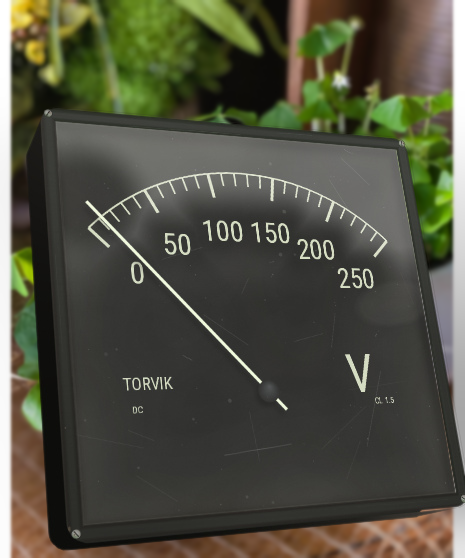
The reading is 10
